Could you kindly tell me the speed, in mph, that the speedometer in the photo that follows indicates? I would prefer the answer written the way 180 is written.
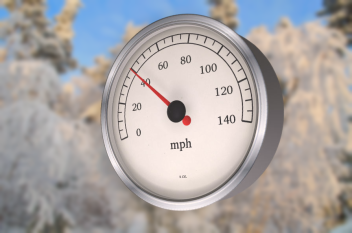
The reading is 40
